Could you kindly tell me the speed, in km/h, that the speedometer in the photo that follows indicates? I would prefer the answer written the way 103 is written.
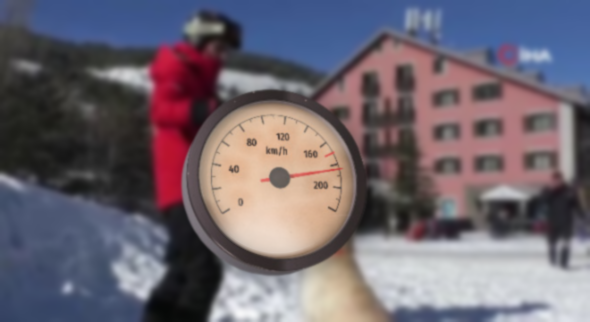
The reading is 185
